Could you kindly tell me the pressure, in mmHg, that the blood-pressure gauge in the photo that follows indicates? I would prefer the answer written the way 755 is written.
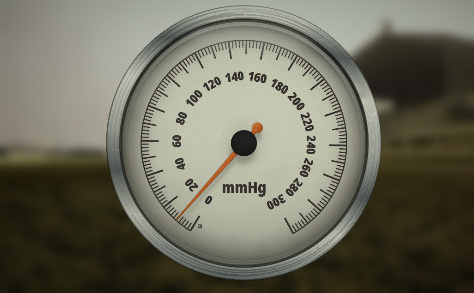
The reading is 10
